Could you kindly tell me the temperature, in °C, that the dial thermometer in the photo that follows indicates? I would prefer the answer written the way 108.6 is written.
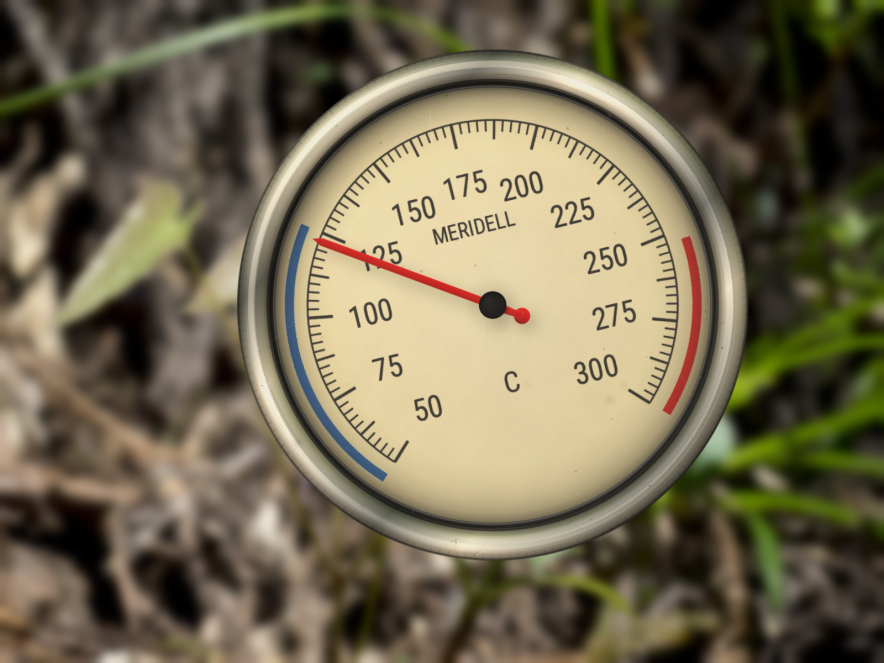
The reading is 122.5
